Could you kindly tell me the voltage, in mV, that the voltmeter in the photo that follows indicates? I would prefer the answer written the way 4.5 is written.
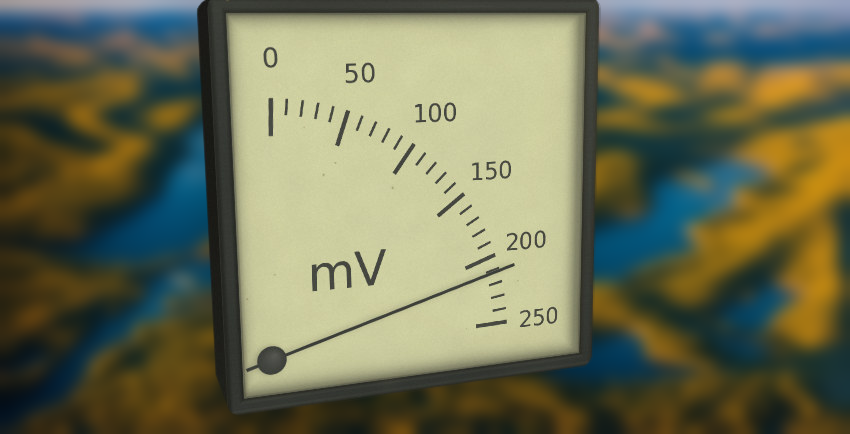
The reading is 210
